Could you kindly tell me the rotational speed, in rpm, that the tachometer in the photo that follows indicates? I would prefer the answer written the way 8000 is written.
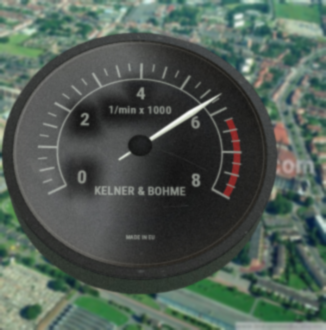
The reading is 5750
